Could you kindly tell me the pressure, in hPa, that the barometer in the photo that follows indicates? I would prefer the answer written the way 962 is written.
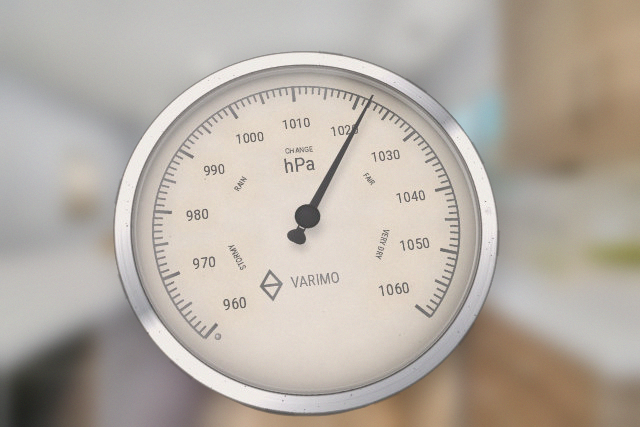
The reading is 1022
